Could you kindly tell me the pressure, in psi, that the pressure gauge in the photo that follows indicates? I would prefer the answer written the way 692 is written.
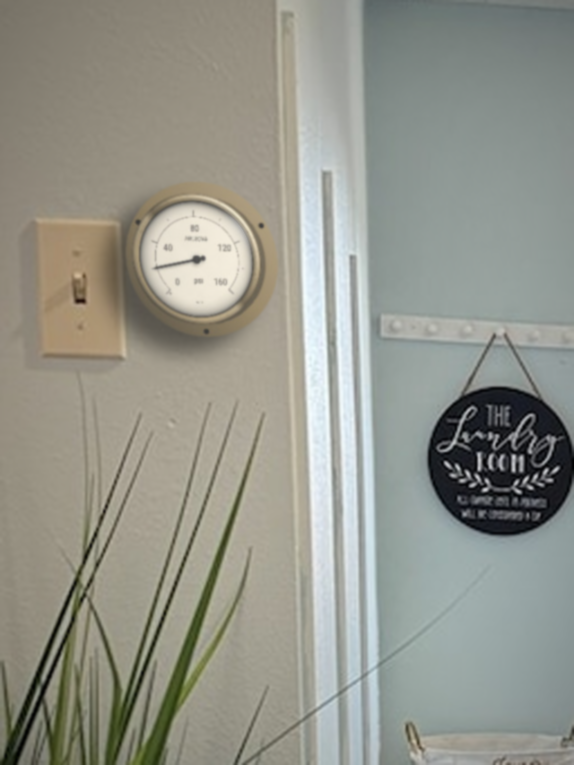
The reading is 20
